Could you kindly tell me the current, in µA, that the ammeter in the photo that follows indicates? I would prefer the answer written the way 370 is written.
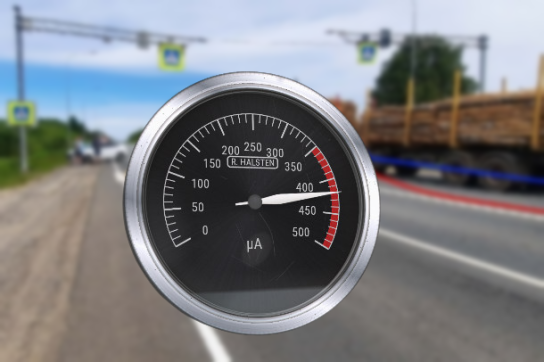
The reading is 420
